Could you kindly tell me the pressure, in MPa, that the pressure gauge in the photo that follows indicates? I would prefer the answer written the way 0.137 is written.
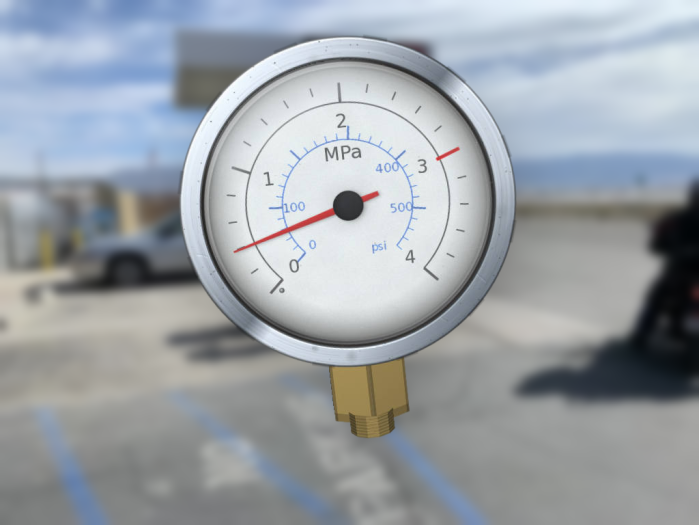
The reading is 0.4
